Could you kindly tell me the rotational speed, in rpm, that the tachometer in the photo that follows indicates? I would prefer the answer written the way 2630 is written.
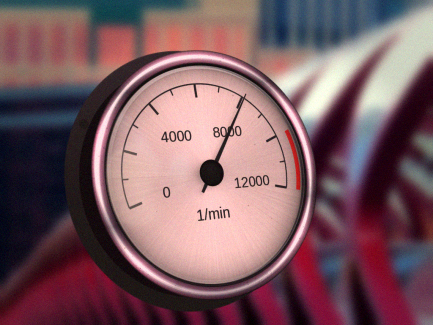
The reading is 8000
